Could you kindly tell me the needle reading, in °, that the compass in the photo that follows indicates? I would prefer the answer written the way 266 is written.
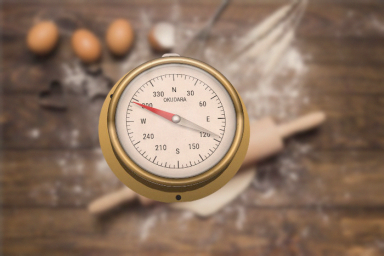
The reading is 295
